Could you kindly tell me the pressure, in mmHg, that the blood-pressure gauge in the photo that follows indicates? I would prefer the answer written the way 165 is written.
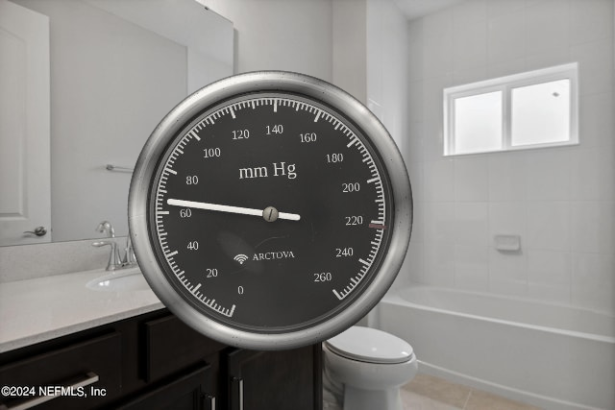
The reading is 66
